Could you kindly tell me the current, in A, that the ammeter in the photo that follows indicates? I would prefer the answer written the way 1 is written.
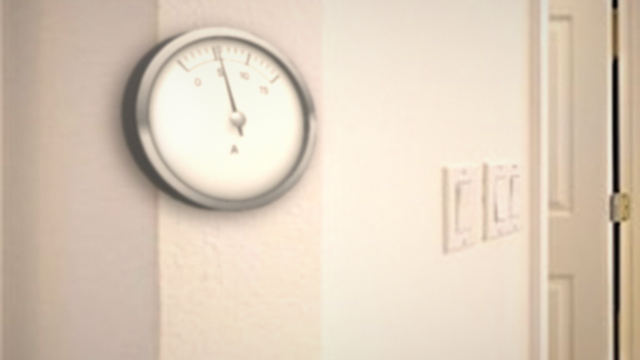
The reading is 5
